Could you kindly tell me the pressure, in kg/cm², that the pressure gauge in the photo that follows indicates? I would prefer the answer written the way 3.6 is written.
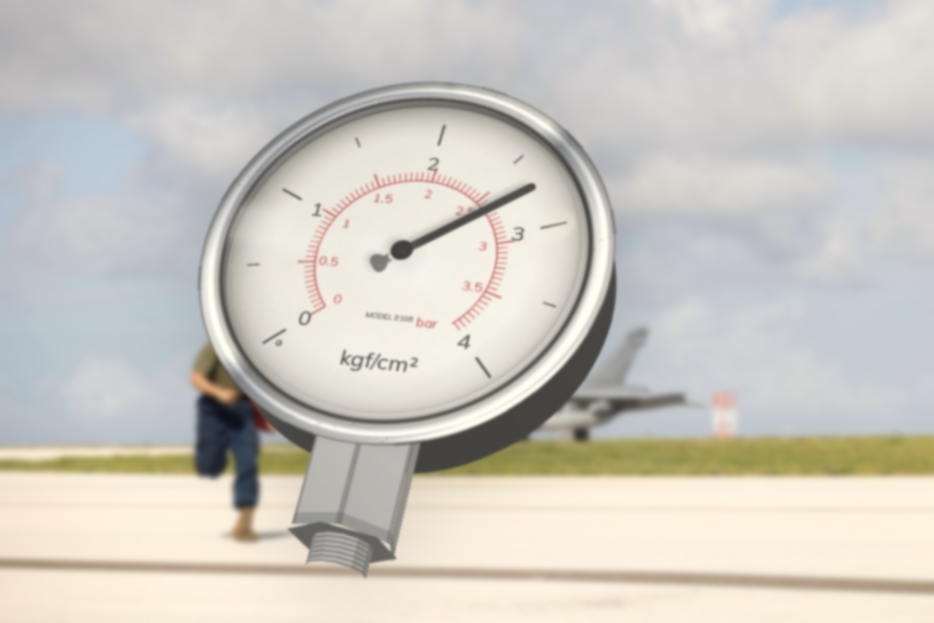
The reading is 2.75
